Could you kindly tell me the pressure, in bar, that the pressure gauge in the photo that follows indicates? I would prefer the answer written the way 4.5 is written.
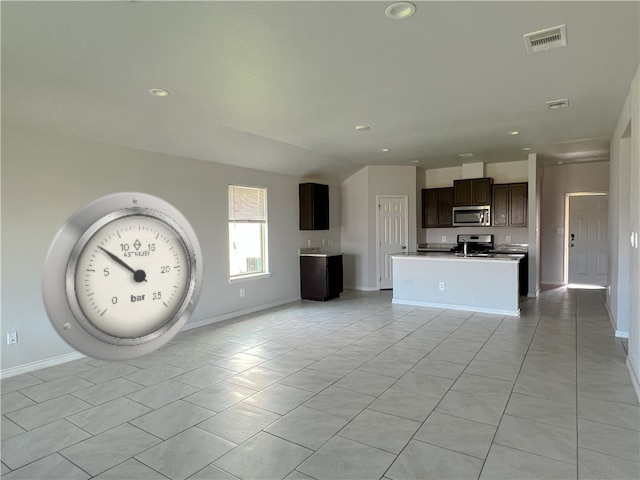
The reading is 7.5
